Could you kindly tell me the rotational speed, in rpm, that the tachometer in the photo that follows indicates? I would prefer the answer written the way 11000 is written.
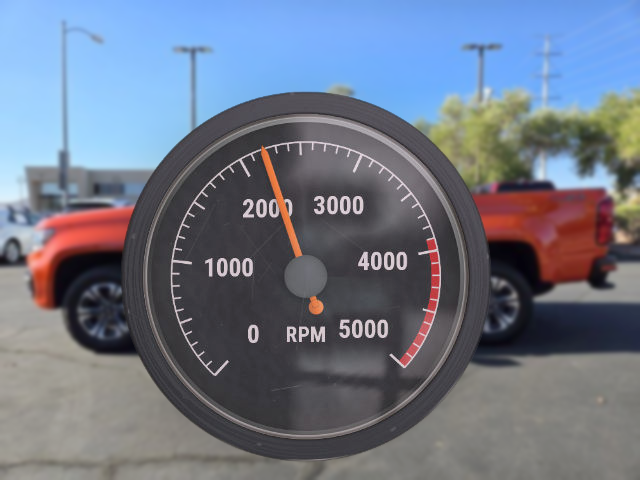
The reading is 2200
